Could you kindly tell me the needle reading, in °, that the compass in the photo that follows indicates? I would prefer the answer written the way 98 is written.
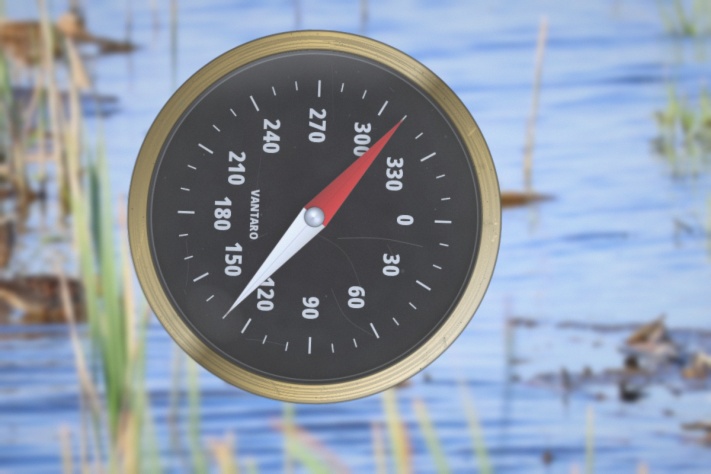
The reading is 310
